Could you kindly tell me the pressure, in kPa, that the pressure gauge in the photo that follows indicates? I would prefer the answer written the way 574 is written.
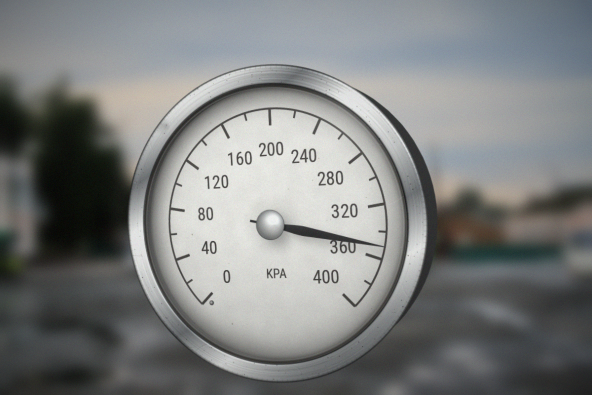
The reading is 350
